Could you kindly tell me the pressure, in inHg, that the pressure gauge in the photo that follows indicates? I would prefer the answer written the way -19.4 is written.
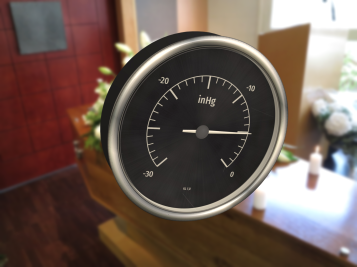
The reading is -5
